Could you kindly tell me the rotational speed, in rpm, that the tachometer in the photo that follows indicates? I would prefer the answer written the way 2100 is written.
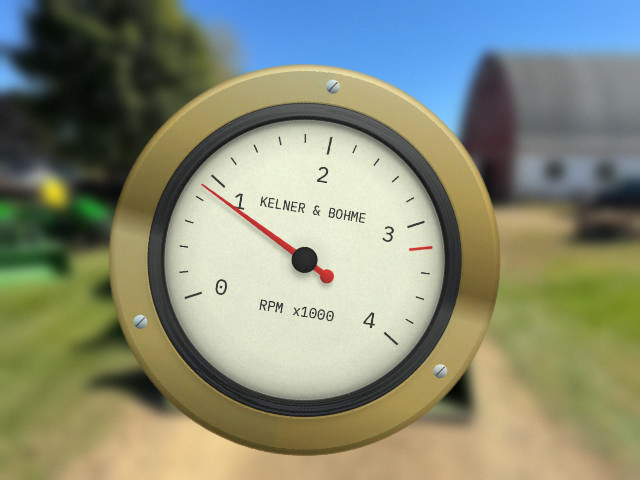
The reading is 900
